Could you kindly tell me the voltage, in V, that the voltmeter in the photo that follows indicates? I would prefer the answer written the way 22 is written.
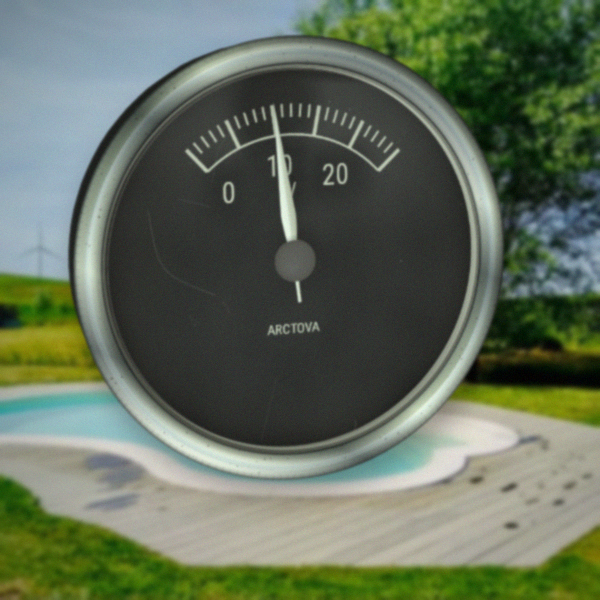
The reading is 10
